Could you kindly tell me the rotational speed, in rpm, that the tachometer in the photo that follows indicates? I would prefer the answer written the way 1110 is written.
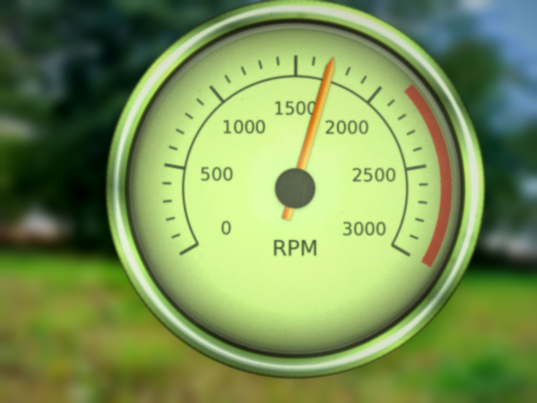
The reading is 1700
